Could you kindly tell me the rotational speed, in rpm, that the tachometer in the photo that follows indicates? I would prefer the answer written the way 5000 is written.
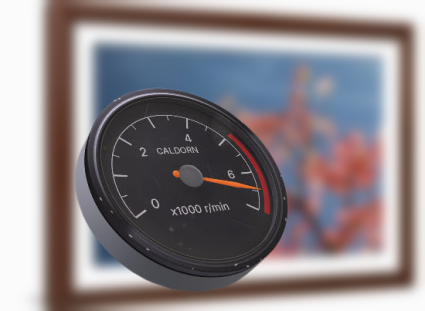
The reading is 6500
